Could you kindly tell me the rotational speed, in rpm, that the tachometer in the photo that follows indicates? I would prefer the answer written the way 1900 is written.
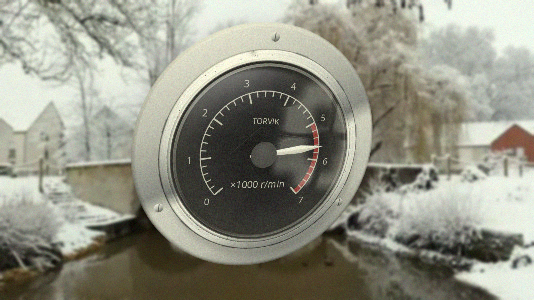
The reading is 5600
